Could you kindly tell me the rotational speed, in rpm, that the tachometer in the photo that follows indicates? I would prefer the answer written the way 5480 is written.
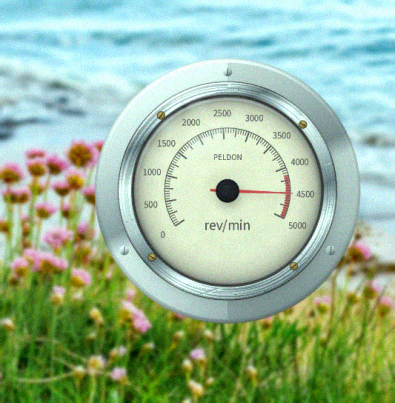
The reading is 4500
